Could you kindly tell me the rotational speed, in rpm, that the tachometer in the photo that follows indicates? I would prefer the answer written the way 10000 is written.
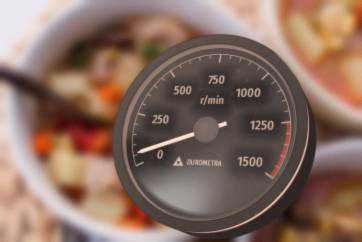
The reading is 50
